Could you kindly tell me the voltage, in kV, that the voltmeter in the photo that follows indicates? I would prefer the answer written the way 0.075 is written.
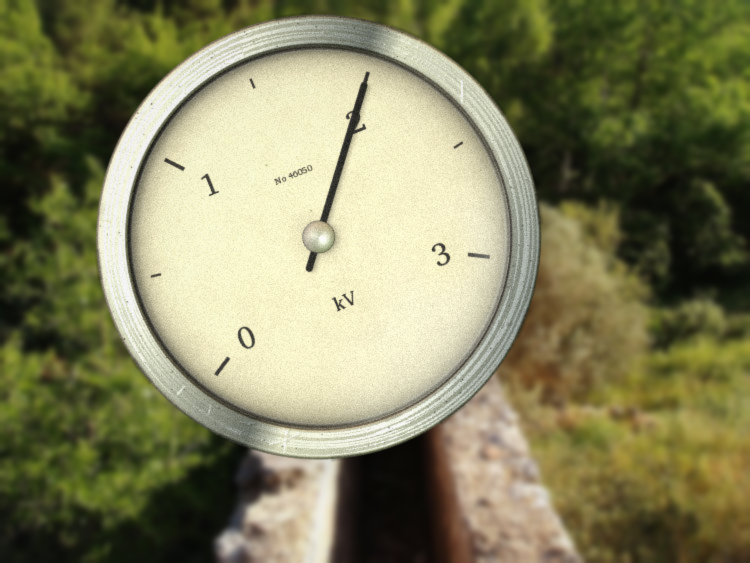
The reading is 2
